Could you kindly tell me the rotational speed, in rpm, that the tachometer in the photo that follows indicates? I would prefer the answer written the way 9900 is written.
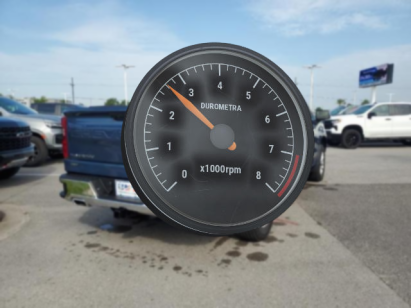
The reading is 2600
